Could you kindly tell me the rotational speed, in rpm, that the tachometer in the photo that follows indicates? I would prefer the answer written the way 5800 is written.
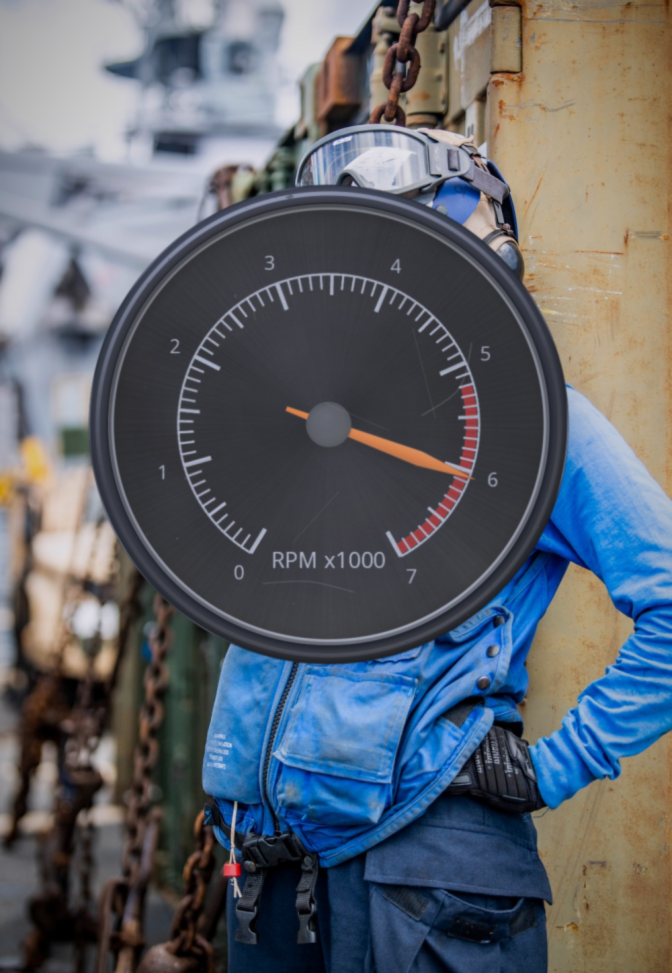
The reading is 6050
